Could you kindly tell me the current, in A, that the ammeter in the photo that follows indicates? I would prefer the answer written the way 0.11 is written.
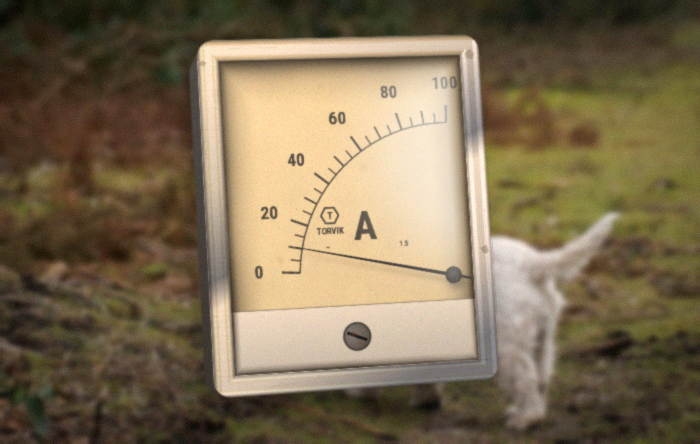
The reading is 10
